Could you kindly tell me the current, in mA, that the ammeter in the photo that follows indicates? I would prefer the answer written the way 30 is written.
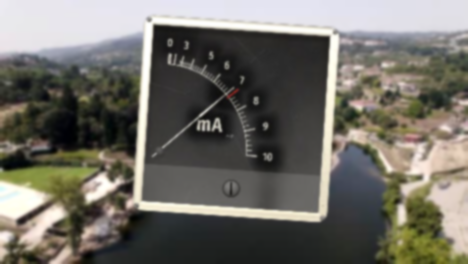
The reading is 7
